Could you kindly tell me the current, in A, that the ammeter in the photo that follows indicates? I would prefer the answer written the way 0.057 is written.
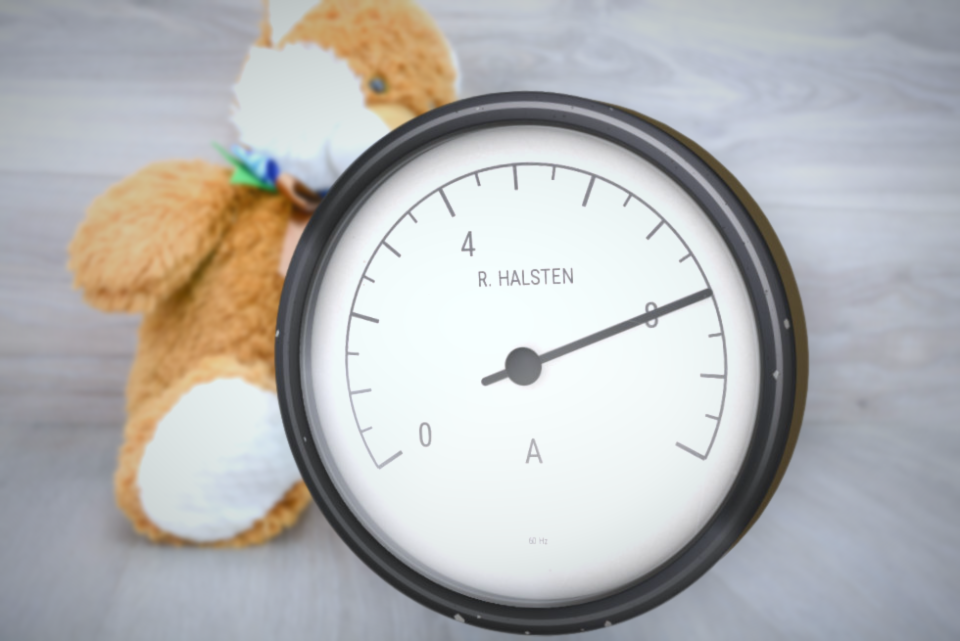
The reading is 8
